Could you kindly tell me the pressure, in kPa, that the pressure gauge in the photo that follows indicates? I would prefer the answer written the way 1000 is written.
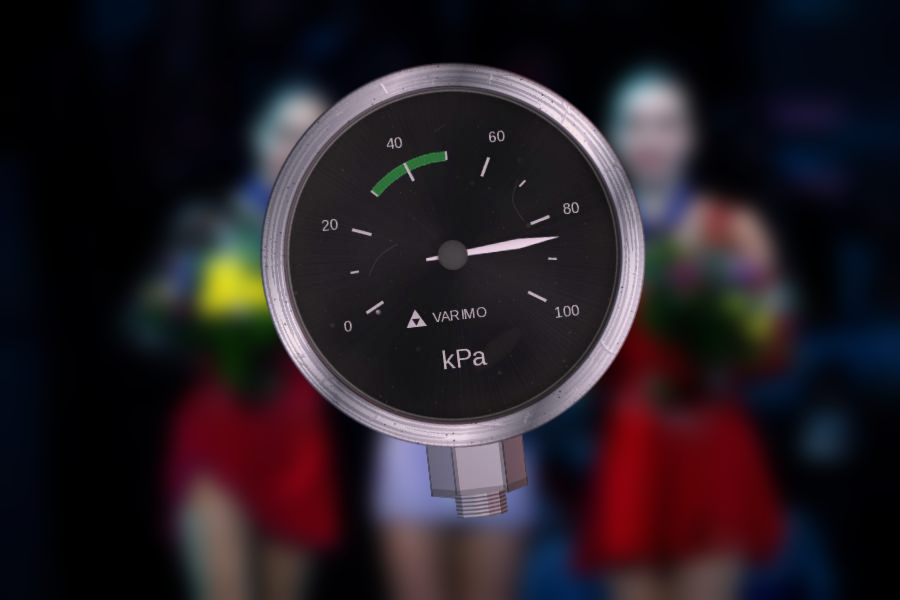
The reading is 85
